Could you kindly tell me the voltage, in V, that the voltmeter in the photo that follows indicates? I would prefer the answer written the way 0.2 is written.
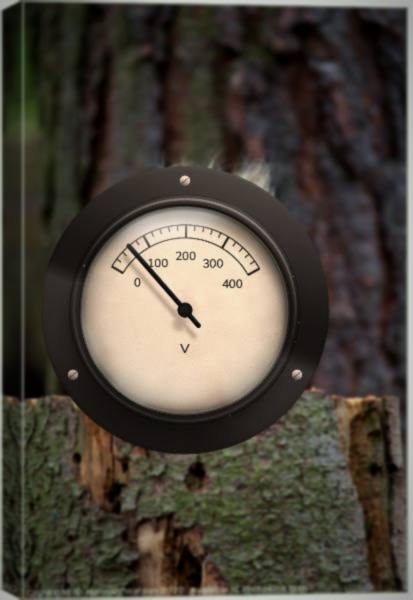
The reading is 60
